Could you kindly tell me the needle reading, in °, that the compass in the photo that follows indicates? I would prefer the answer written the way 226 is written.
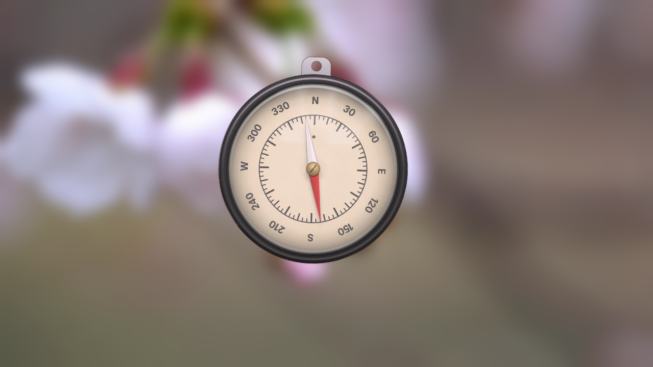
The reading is 170
